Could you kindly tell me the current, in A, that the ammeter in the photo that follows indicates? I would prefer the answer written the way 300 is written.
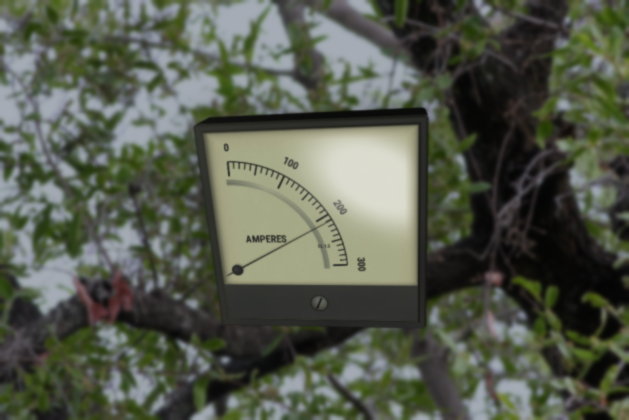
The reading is 210
